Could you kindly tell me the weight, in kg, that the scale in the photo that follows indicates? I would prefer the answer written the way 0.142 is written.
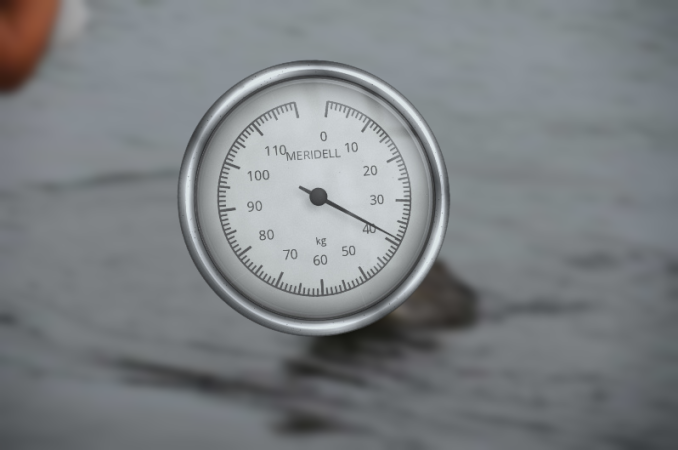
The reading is 39
